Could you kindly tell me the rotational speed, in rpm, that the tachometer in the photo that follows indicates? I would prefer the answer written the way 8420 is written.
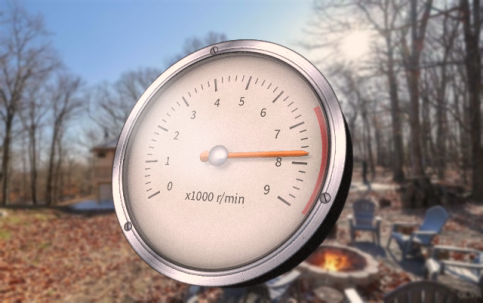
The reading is 7800
